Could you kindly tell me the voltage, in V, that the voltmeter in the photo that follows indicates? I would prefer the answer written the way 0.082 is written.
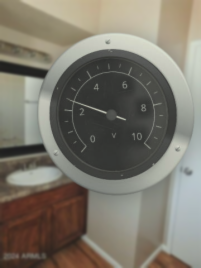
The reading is 2.5
